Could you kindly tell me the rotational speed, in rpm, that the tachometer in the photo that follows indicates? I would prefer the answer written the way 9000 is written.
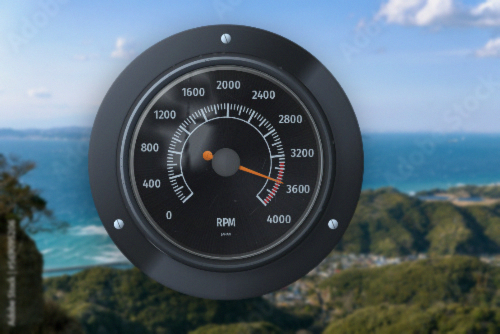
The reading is 3600
